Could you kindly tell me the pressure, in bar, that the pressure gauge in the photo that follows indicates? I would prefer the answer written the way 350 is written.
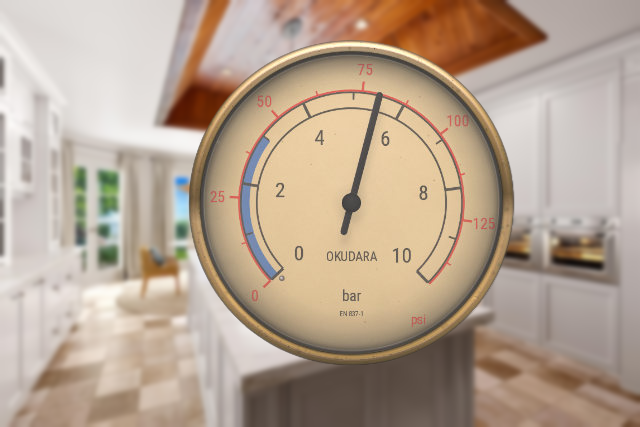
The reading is 5.5
